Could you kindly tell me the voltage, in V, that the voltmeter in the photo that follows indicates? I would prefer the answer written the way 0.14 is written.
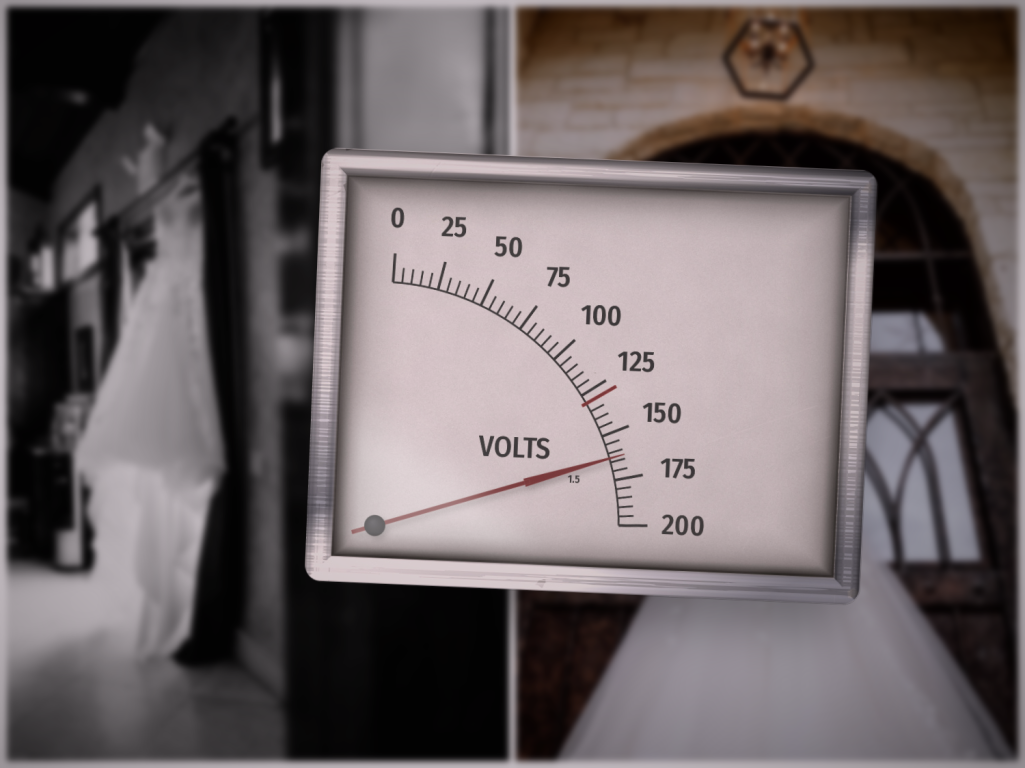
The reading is 162.5
